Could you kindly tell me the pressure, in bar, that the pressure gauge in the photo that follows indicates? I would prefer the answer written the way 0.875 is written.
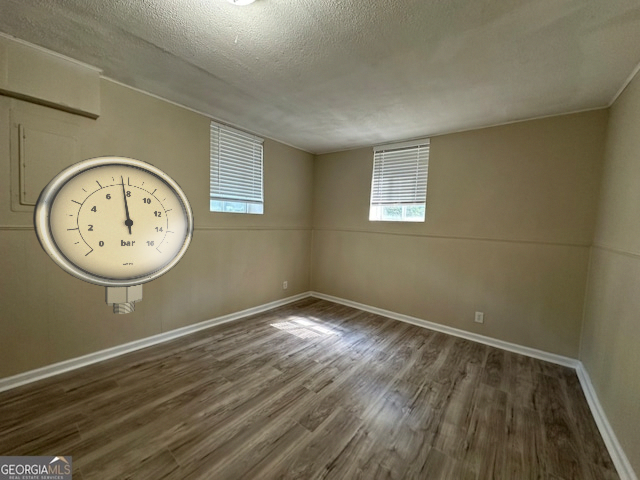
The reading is 7.5
